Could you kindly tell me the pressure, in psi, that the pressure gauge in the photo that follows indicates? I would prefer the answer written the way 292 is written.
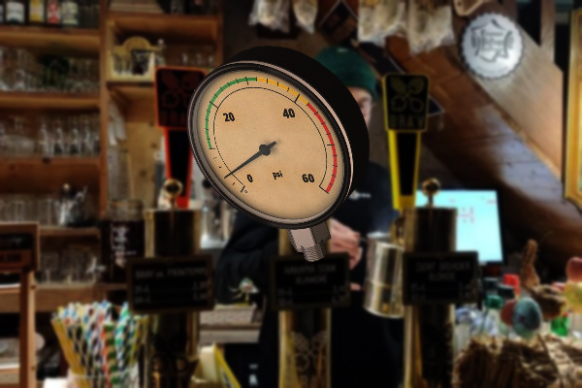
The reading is 4
